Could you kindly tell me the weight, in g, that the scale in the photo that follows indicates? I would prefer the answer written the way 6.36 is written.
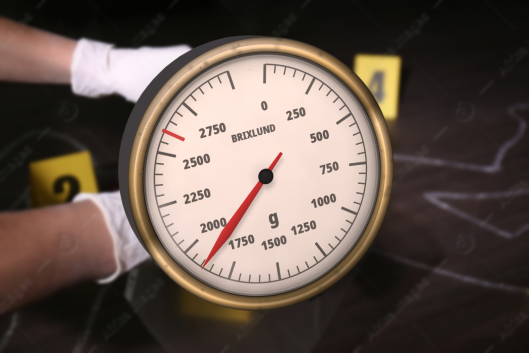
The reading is 1900
